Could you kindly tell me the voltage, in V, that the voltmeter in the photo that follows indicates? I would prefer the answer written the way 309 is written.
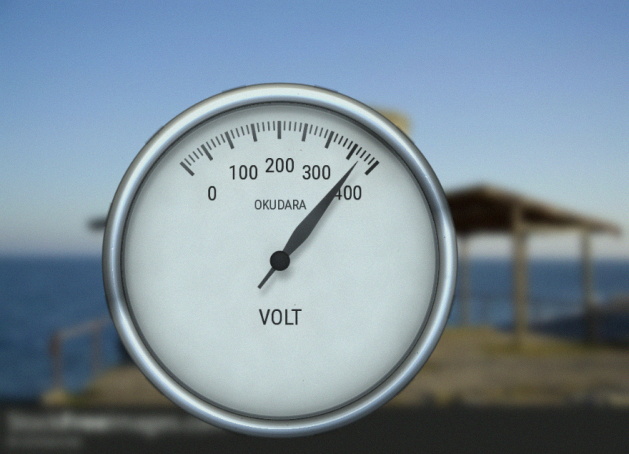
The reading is 370
